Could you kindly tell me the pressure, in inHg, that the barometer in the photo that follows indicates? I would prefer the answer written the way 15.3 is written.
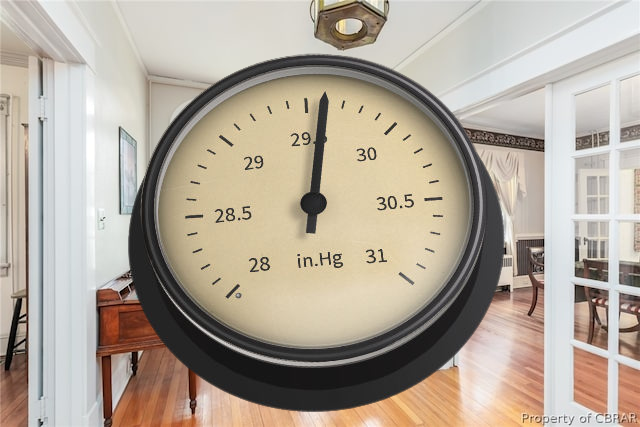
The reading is 29.6
